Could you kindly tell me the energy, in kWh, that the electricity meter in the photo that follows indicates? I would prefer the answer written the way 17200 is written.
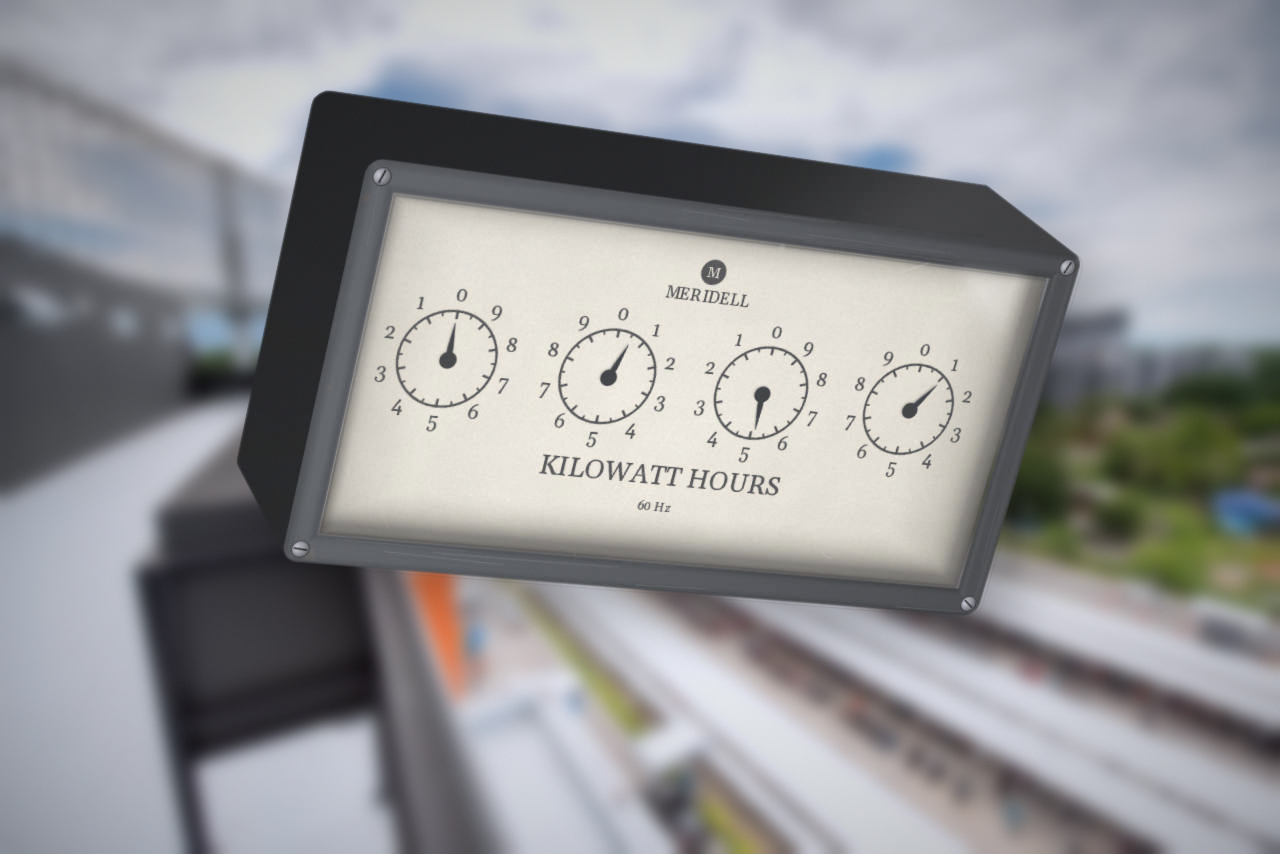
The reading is 51
